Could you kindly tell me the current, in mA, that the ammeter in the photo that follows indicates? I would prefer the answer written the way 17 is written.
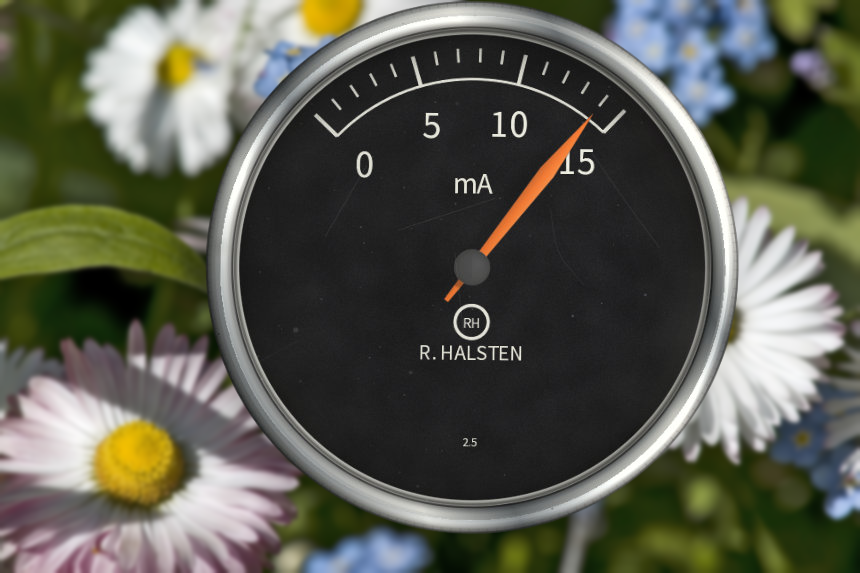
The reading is 14
